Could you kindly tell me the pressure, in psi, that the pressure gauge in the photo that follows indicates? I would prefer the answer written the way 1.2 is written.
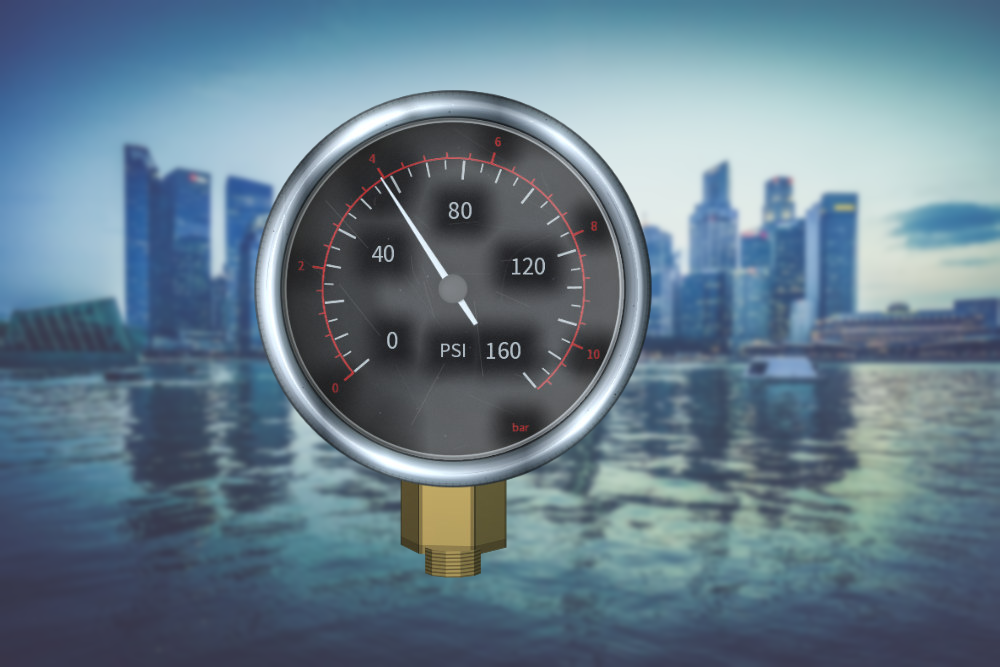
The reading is 57.5
